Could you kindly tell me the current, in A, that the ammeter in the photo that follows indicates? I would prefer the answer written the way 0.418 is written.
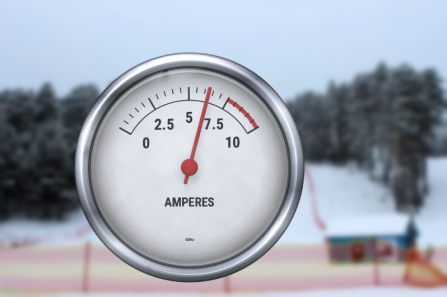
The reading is 6.25
